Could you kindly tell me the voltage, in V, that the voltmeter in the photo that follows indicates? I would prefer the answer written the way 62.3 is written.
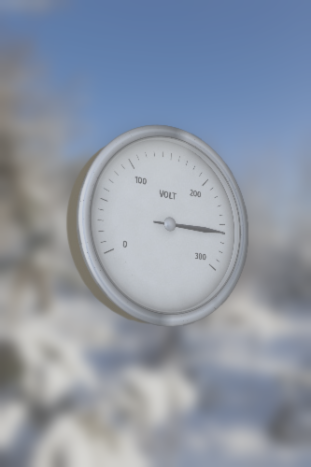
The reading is 260
